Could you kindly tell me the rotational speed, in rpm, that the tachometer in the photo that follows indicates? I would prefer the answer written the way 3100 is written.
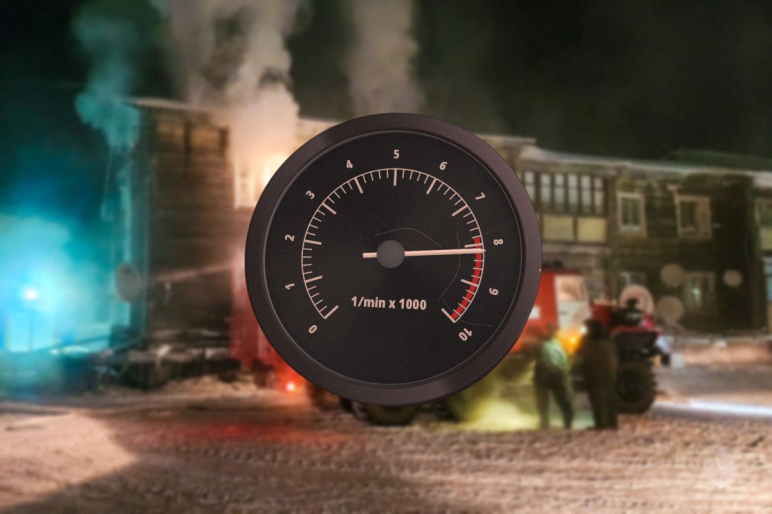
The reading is 8200
